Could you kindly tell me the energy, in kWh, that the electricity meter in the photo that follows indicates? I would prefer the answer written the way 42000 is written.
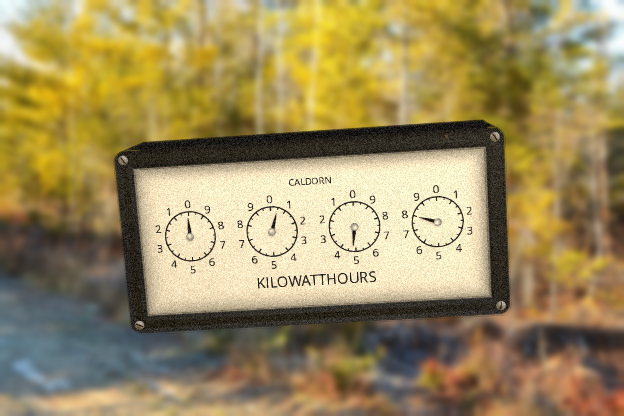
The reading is 48
